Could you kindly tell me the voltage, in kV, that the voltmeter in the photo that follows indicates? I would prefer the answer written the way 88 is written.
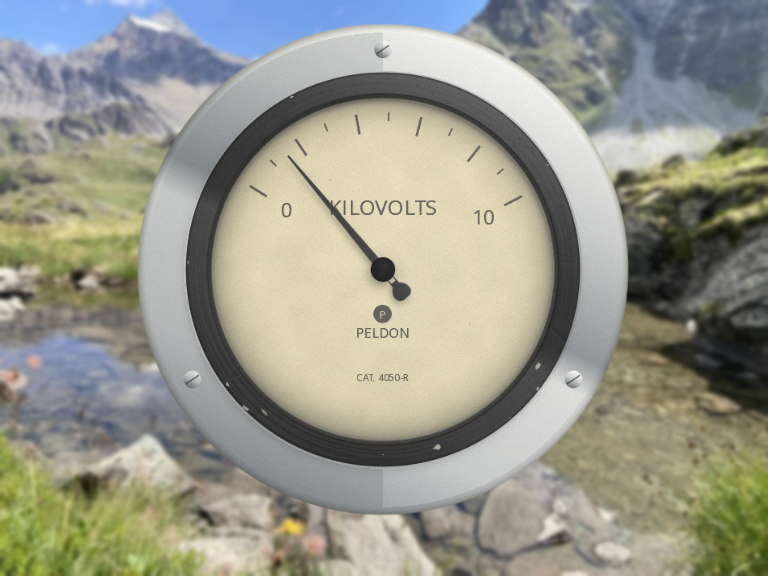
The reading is 1.5
